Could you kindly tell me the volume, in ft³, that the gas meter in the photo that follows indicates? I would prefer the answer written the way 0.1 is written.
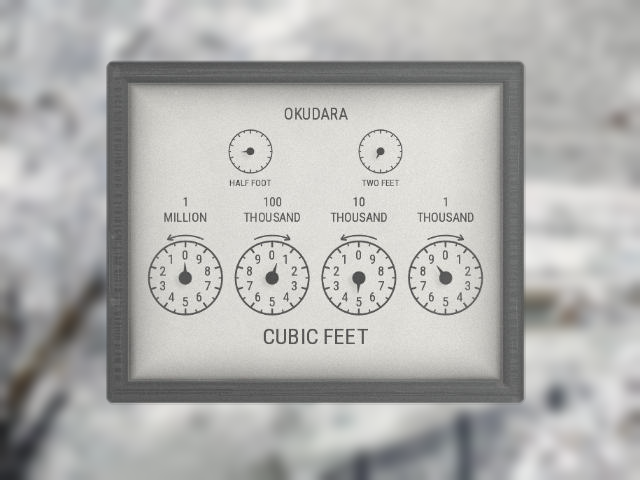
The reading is 4900
